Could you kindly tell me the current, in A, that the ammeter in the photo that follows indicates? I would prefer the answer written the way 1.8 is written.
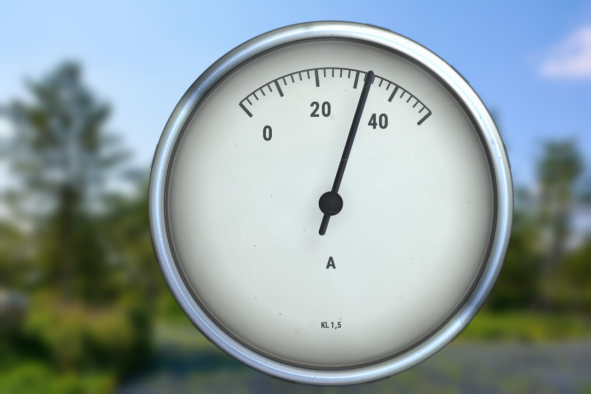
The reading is 33
